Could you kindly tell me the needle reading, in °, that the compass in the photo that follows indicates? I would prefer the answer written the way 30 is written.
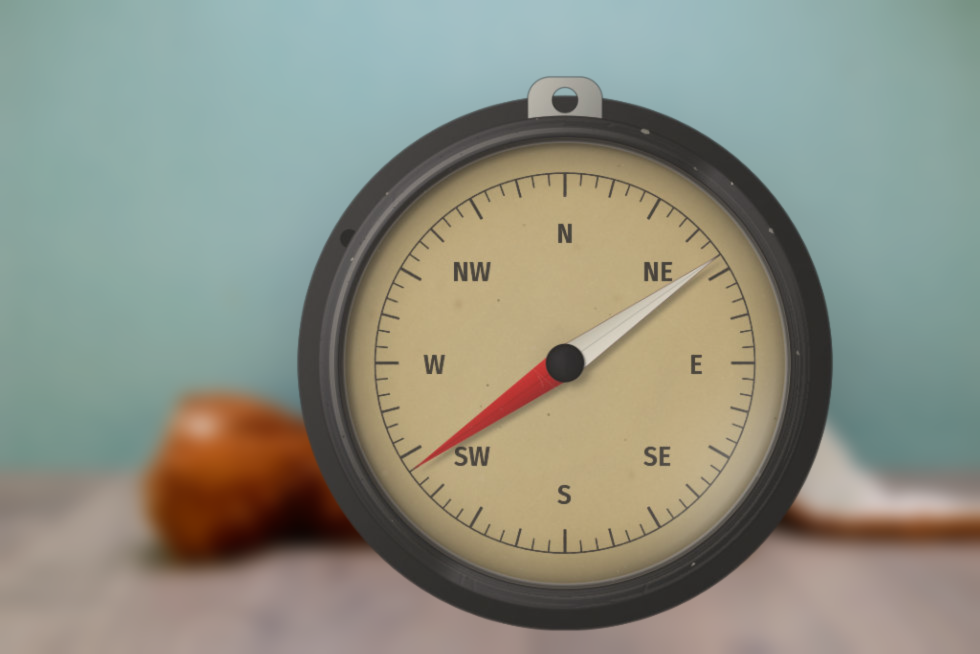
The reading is 235
